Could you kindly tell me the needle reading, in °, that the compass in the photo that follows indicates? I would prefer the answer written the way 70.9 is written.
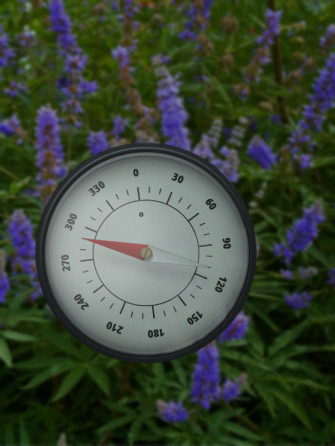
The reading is 290
